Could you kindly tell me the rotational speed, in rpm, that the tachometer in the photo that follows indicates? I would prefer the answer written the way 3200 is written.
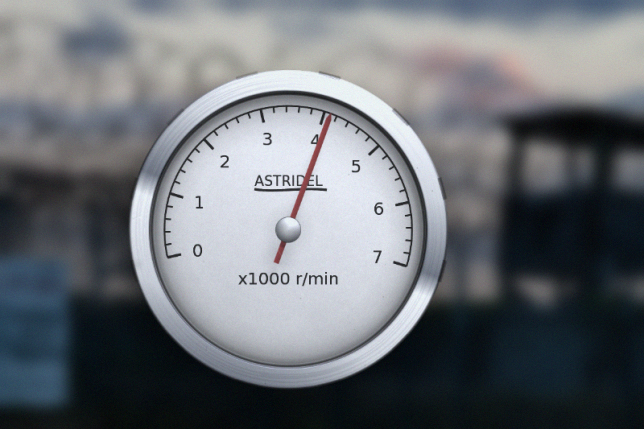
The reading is 4100
